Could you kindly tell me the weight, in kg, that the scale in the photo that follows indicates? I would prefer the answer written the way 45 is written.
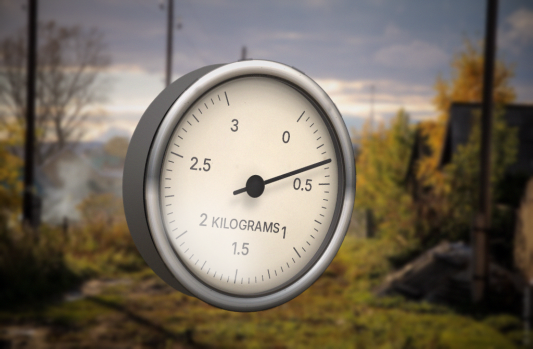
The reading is 0.35
